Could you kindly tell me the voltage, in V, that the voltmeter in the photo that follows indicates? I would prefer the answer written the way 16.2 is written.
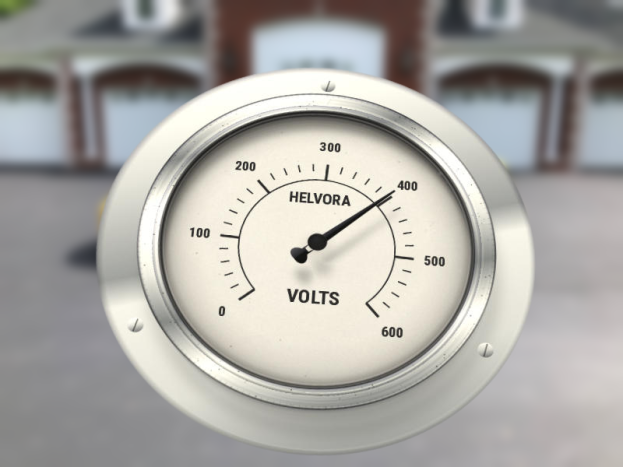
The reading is 400
